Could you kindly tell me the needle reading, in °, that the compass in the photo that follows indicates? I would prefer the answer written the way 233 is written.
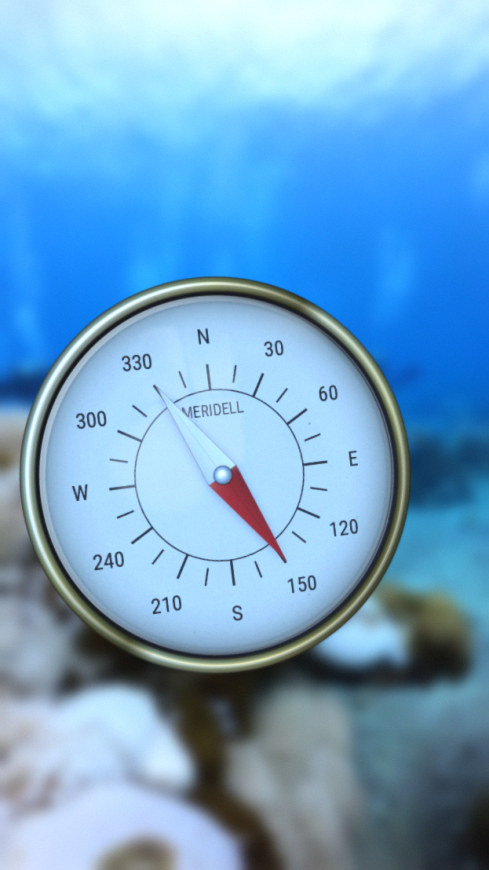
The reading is 150
